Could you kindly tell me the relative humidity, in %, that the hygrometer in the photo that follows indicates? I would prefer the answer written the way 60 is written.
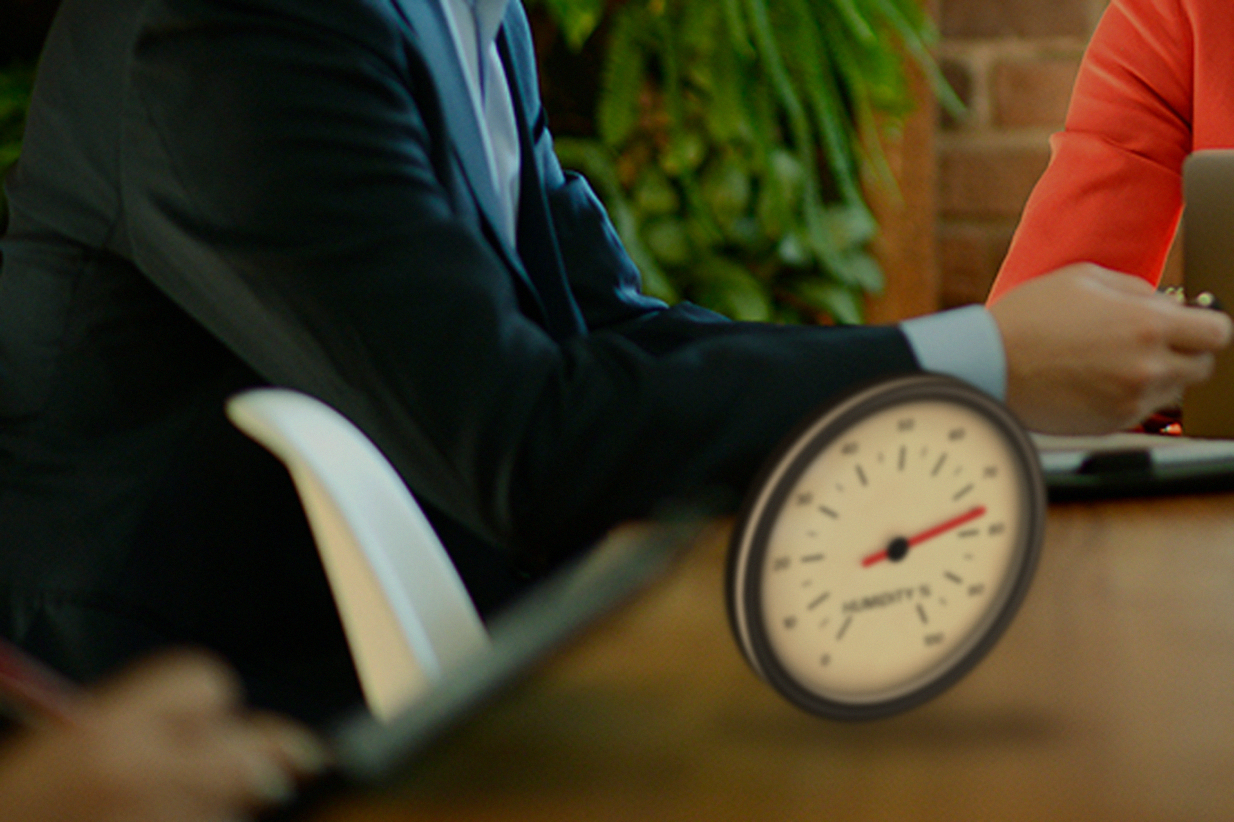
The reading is 75
